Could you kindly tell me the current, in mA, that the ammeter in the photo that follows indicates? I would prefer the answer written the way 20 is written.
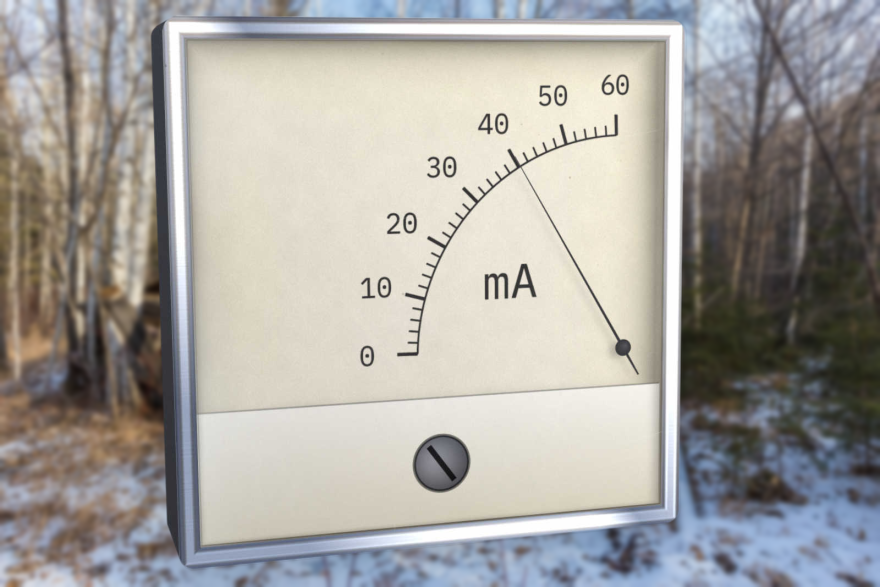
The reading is 40
